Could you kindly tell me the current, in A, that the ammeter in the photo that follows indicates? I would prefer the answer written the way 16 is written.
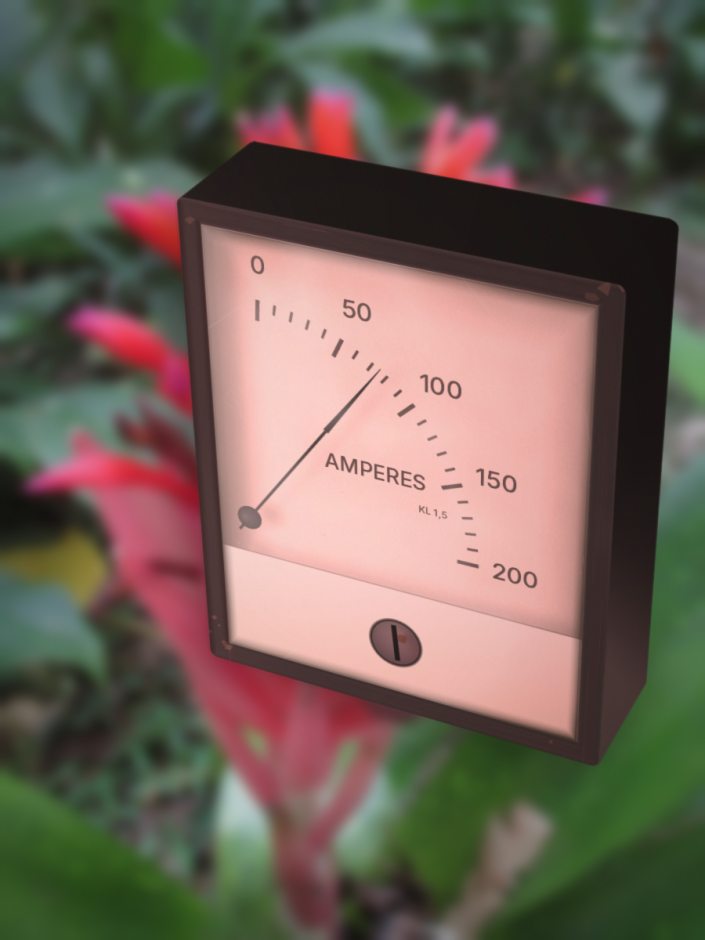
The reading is 75
